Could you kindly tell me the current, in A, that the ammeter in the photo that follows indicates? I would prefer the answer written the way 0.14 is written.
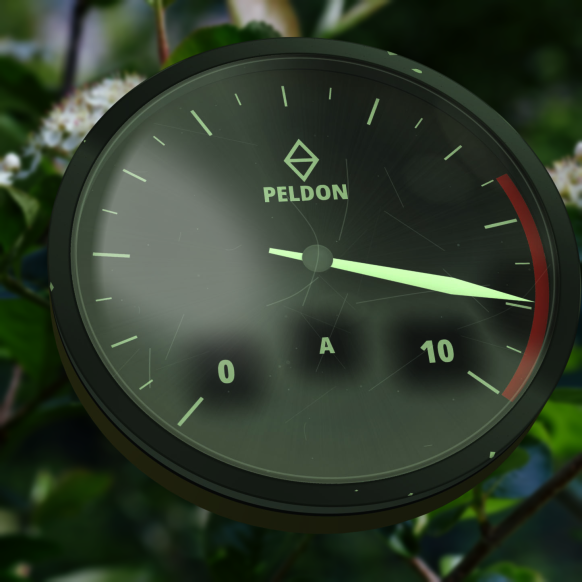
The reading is 9
